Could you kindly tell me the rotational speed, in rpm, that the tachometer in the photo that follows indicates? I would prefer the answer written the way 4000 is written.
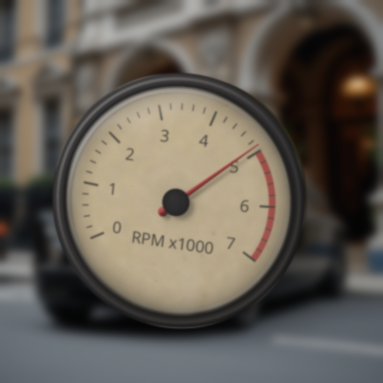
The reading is 4900
